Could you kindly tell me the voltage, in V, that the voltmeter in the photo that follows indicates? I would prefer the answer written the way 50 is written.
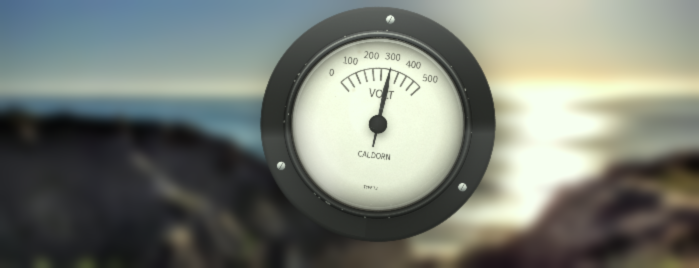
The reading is 300
